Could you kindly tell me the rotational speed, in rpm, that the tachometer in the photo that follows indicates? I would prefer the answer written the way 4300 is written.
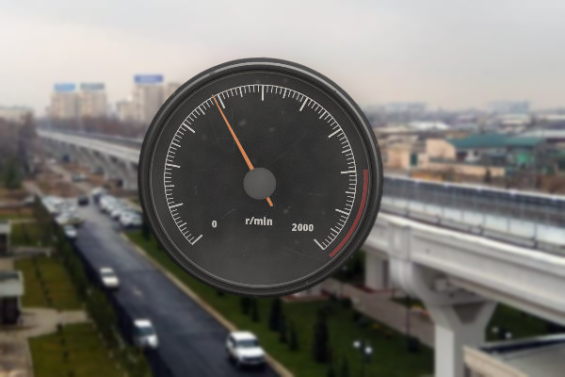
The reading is 780
